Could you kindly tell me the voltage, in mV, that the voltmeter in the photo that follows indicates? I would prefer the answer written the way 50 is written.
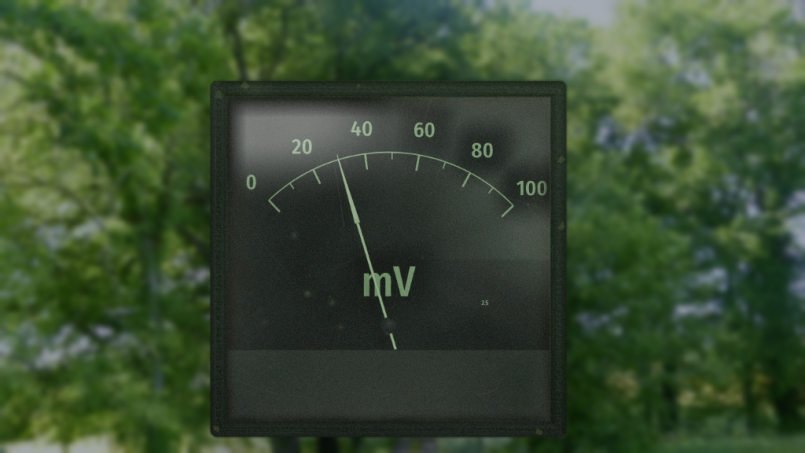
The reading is 30
